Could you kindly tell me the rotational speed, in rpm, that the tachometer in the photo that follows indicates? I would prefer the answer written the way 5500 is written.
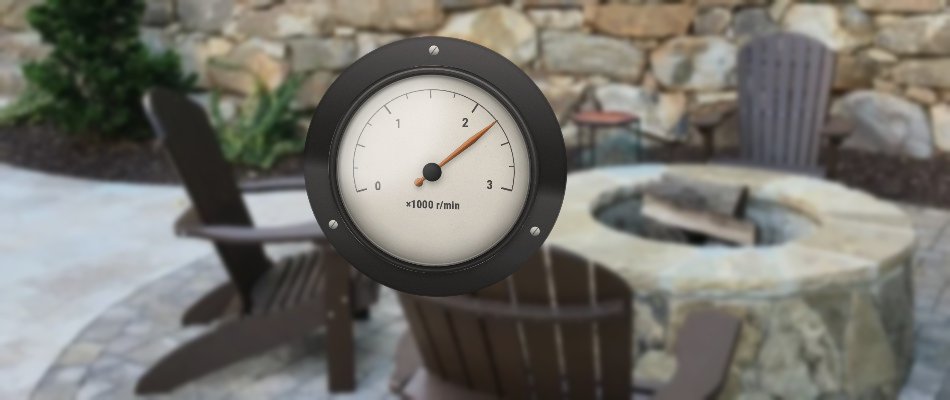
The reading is 2250
